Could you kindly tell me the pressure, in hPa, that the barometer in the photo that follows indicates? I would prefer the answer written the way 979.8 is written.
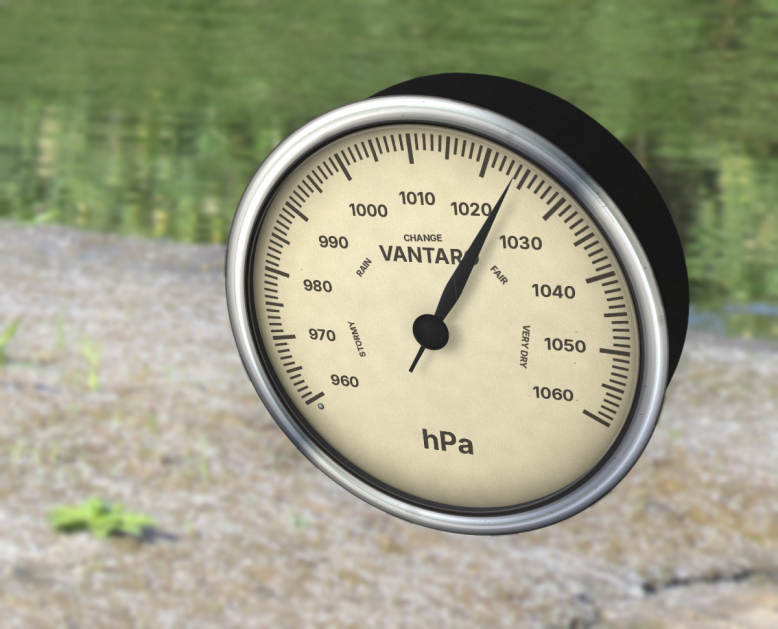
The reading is 1024
